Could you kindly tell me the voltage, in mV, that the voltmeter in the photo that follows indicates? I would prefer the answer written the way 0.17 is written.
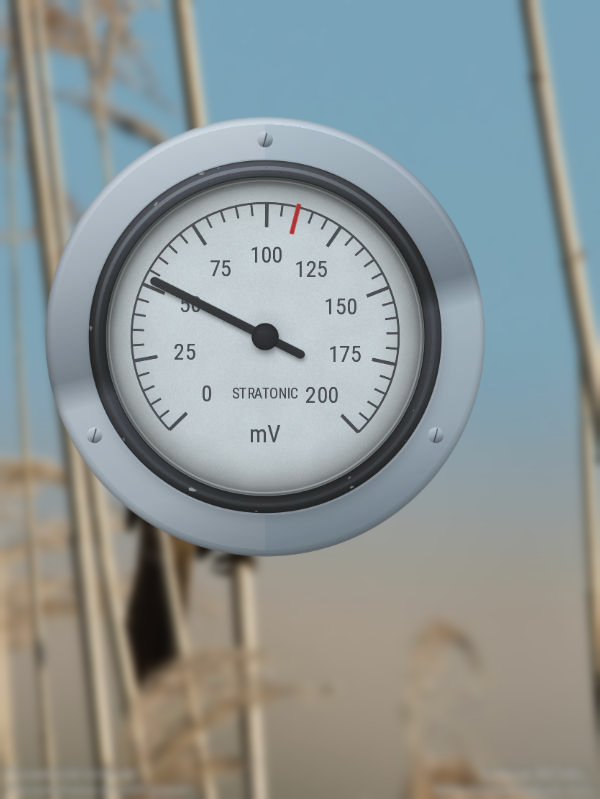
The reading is 52.5
